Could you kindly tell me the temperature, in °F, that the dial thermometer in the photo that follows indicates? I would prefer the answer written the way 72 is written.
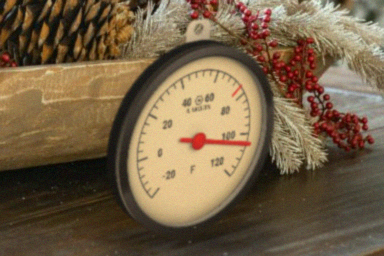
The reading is 104
